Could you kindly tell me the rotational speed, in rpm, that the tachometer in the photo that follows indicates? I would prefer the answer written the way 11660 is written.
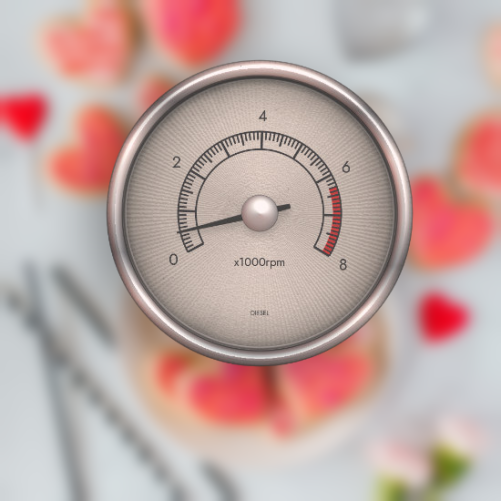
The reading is 500
